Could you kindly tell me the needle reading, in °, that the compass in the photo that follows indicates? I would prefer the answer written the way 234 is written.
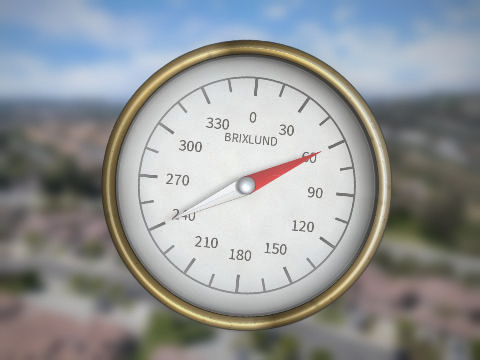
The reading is 60
